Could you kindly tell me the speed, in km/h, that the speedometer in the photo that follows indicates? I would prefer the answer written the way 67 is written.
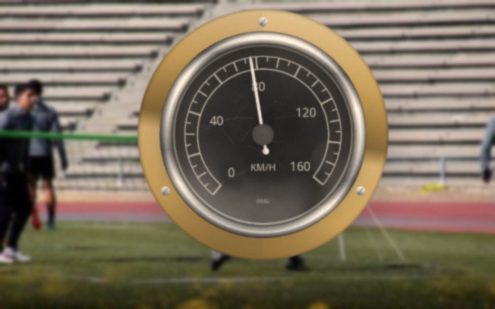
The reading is 77.5
